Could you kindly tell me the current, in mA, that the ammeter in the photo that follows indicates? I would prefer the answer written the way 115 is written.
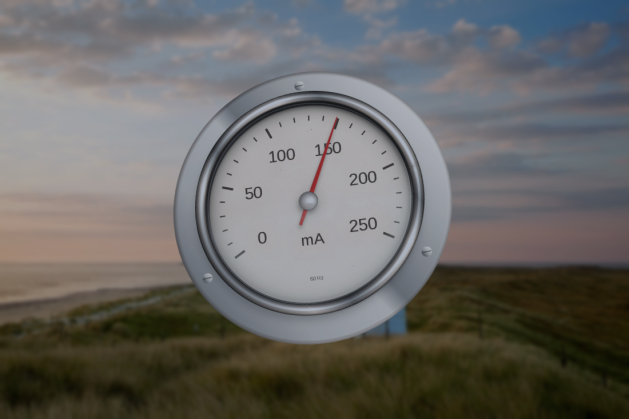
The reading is 150
